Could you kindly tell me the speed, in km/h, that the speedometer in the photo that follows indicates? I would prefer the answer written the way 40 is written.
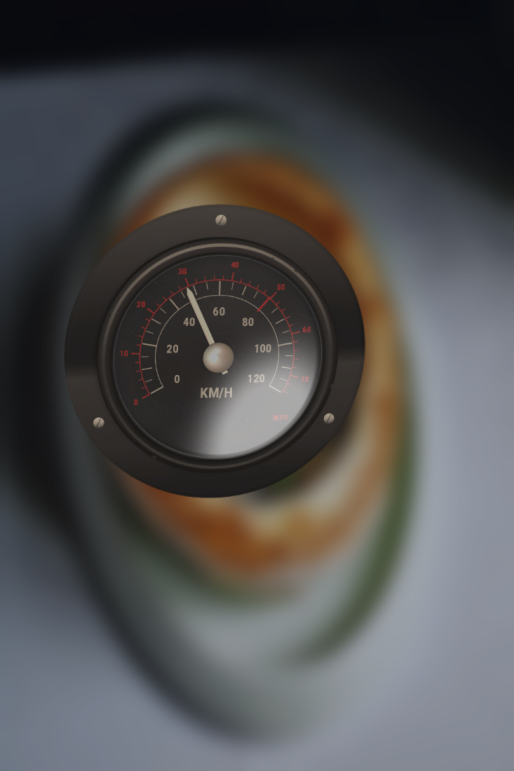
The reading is 47.5
